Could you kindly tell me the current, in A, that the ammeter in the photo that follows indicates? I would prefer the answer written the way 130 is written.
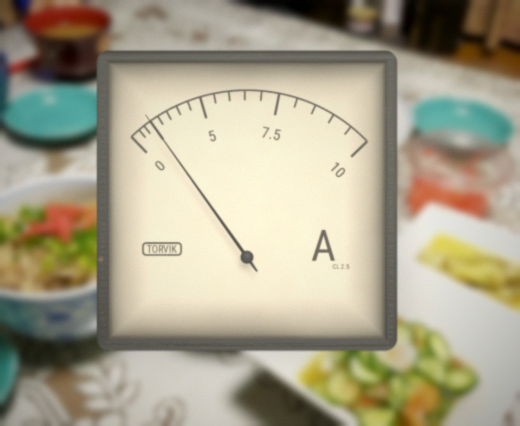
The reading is 2.5
